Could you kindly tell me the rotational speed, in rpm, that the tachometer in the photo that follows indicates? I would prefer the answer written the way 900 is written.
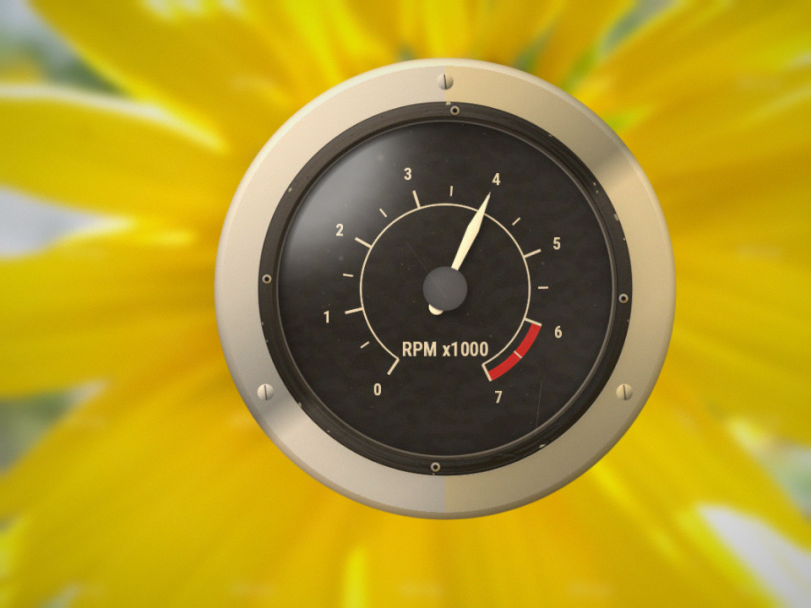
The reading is 4000
